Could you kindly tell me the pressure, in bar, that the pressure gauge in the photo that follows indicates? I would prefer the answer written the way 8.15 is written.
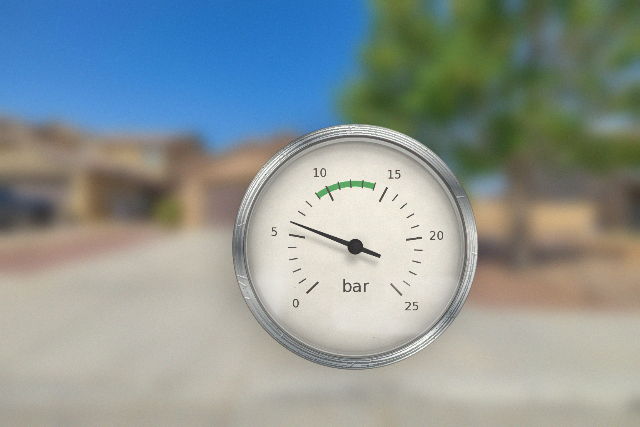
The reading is 6
